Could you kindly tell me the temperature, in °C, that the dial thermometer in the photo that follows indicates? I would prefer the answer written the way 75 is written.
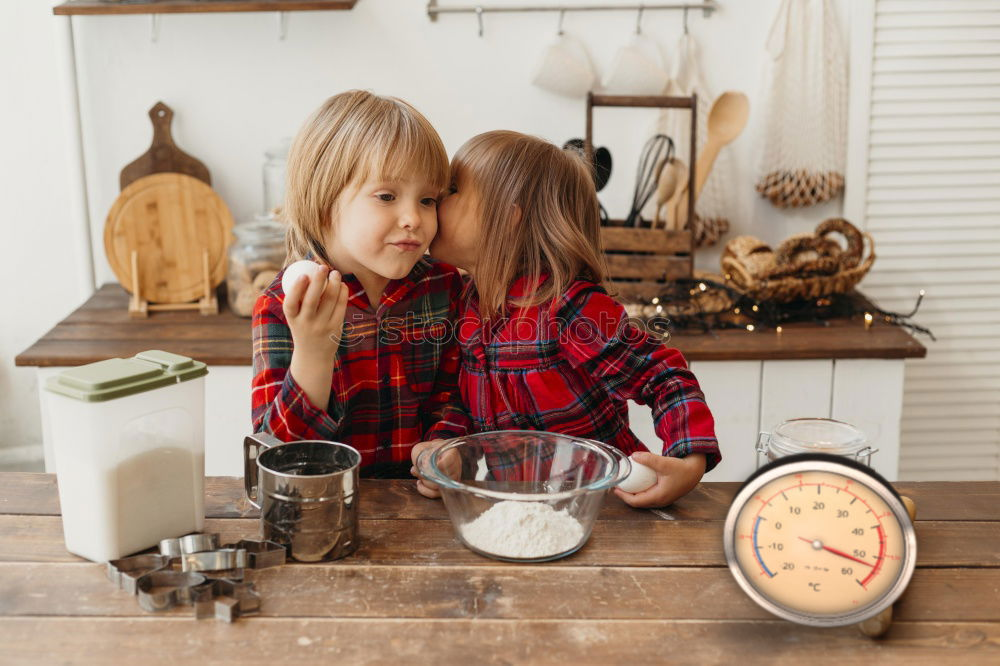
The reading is 52.5
